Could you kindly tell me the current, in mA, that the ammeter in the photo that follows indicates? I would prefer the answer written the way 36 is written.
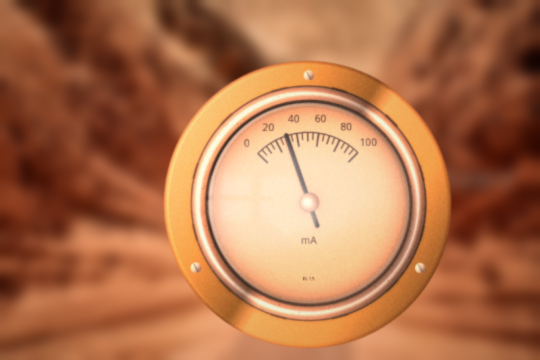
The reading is 30
